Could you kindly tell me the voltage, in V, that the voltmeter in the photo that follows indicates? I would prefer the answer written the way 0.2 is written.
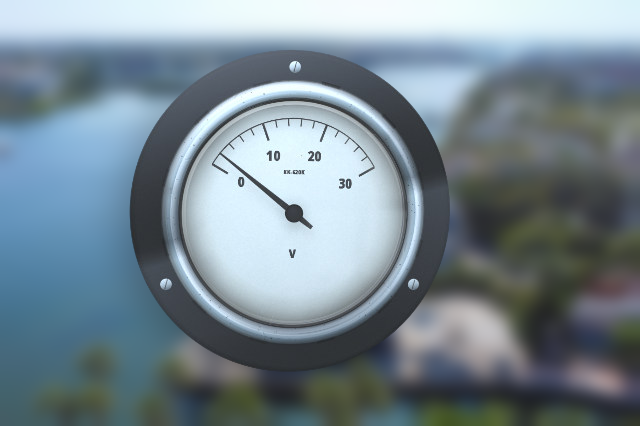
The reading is 2
